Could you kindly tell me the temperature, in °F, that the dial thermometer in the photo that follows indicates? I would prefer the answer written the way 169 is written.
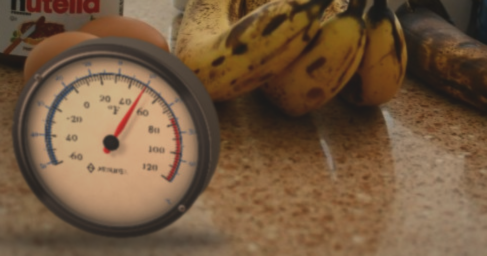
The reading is 50
